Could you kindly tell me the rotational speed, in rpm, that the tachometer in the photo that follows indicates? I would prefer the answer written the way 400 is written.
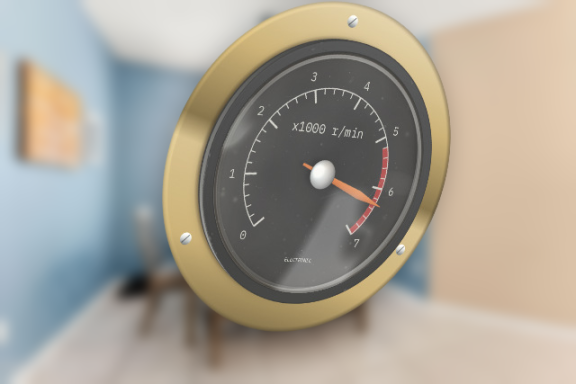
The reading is 6300
